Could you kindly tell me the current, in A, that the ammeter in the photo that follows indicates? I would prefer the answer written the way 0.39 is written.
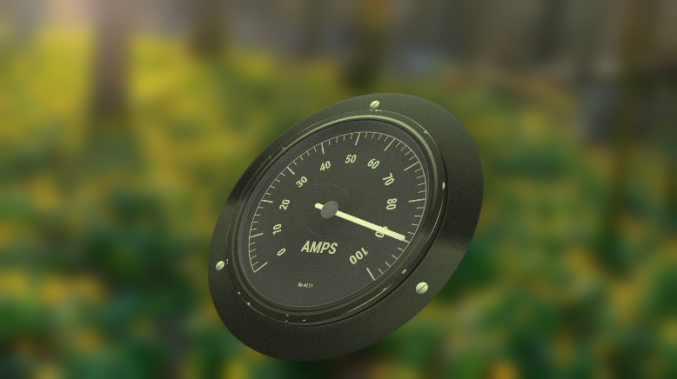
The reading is 90
